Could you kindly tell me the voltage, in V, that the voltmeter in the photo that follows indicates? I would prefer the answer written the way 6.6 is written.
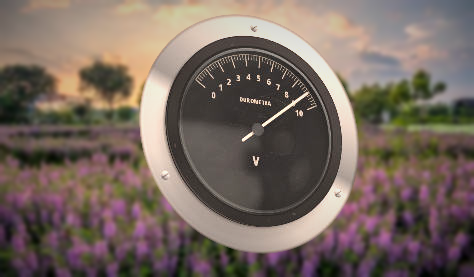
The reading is 9
